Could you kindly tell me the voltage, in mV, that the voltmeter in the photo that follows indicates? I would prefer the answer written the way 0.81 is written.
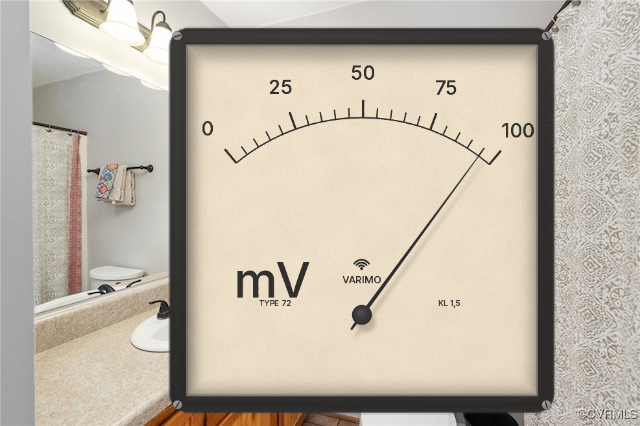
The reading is 95
